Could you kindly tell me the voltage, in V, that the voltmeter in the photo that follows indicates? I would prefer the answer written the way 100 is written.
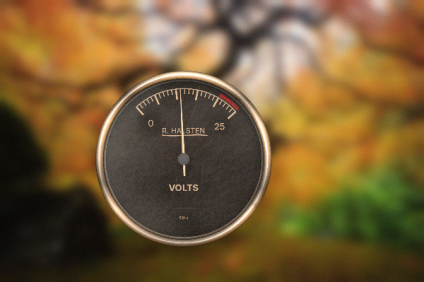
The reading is 11
